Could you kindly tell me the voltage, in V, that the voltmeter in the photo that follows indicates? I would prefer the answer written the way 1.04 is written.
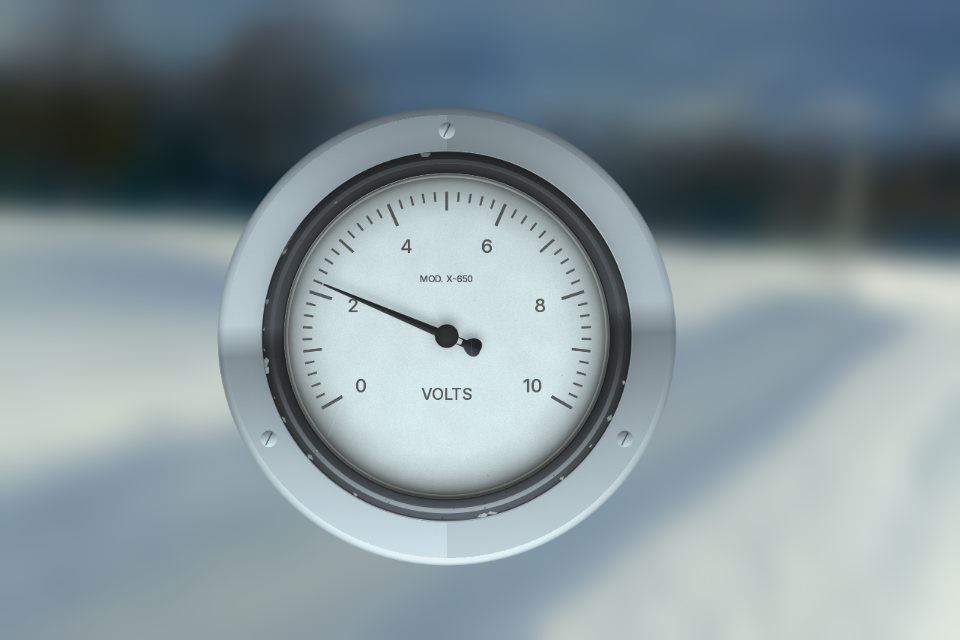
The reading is 2.2
